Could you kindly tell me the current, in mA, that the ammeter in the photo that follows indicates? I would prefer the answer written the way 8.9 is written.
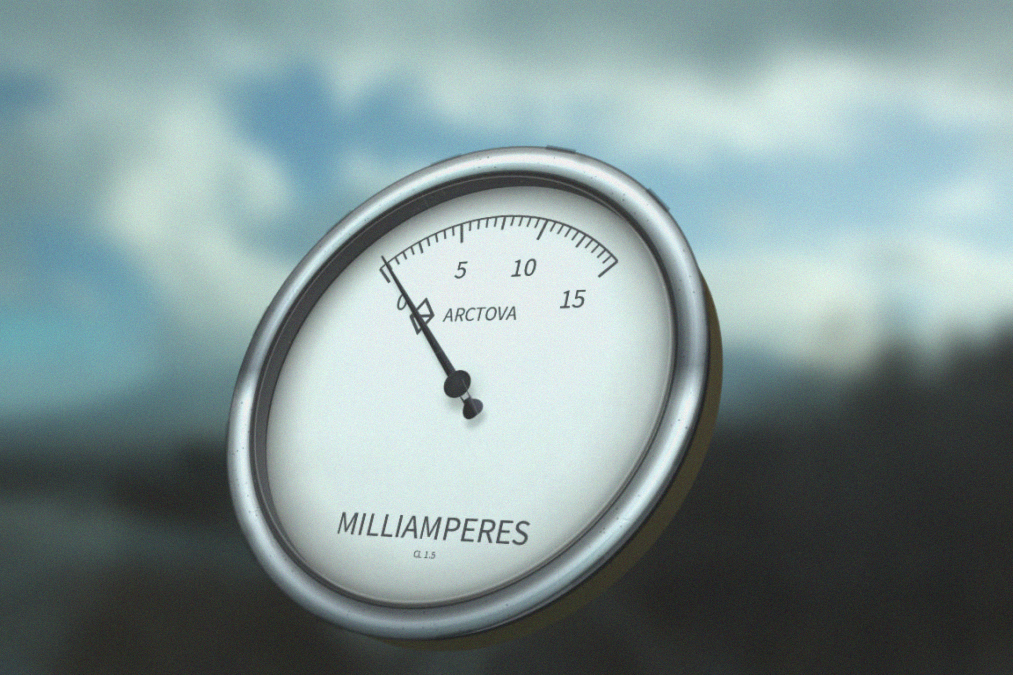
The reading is 0.5
